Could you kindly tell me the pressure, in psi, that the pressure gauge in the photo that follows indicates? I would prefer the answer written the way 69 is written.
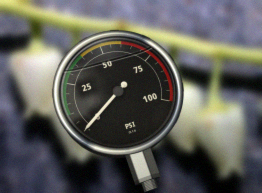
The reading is 0
